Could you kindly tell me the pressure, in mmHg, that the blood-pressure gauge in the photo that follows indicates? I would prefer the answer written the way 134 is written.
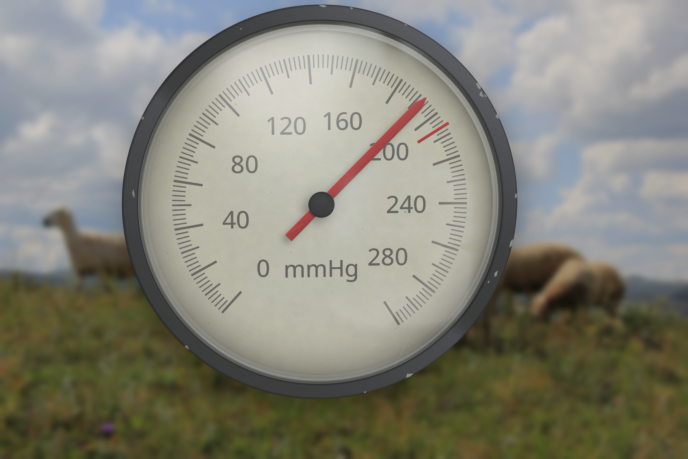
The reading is 192
